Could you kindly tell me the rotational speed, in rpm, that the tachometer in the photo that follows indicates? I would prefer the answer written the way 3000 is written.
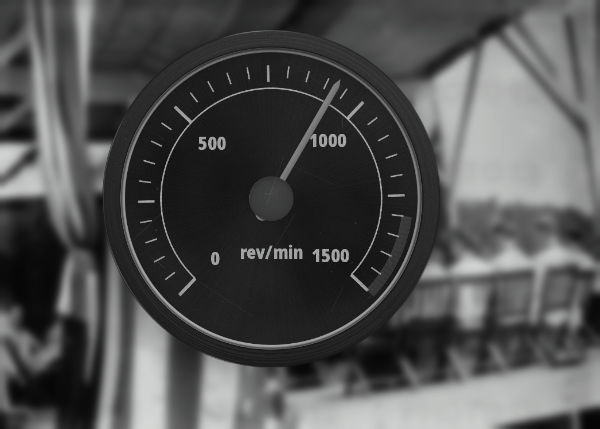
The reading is 925
